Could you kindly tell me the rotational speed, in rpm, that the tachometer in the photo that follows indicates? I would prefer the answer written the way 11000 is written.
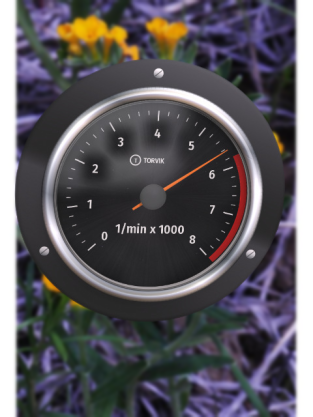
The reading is 5600
